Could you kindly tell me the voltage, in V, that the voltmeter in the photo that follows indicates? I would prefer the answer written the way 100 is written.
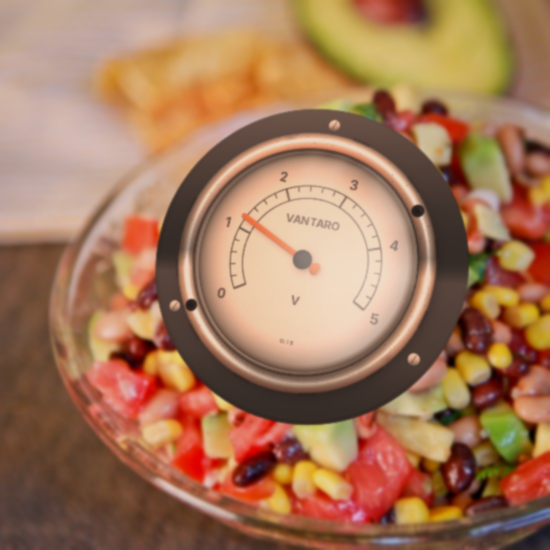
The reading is 1.2
